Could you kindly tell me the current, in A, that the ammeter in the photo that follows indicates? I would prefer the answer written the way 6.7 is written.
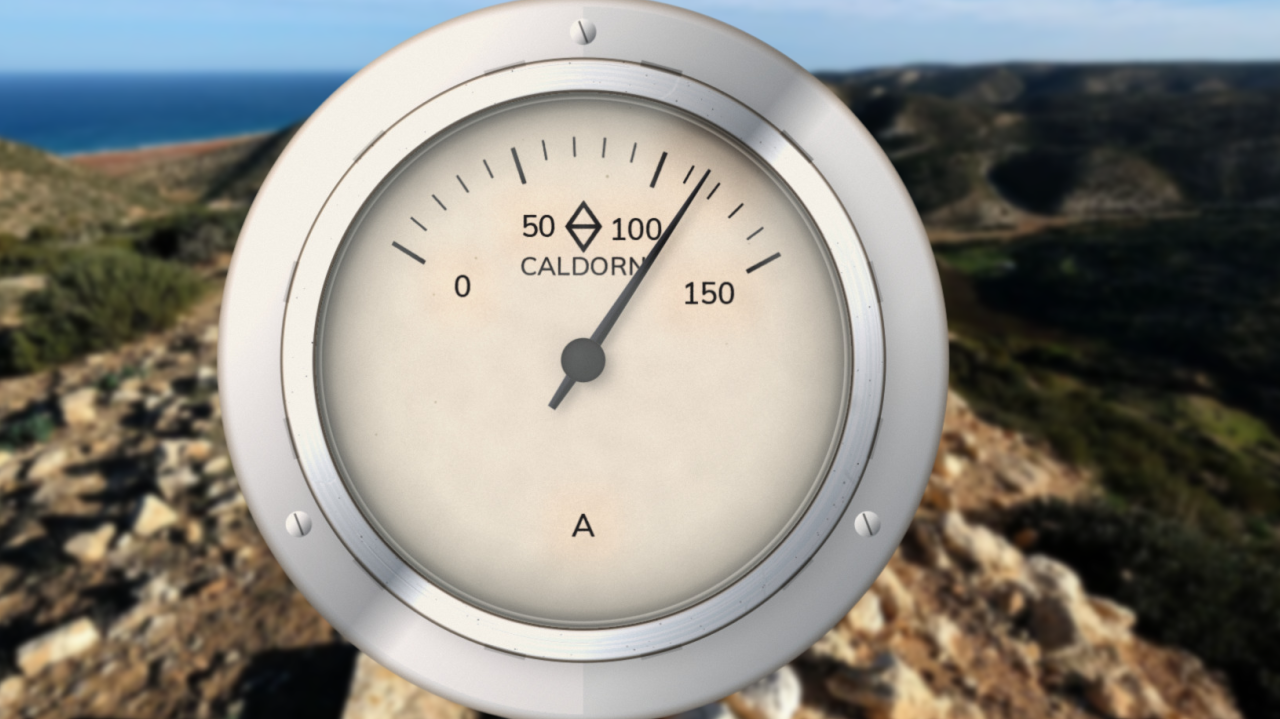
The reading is 115
